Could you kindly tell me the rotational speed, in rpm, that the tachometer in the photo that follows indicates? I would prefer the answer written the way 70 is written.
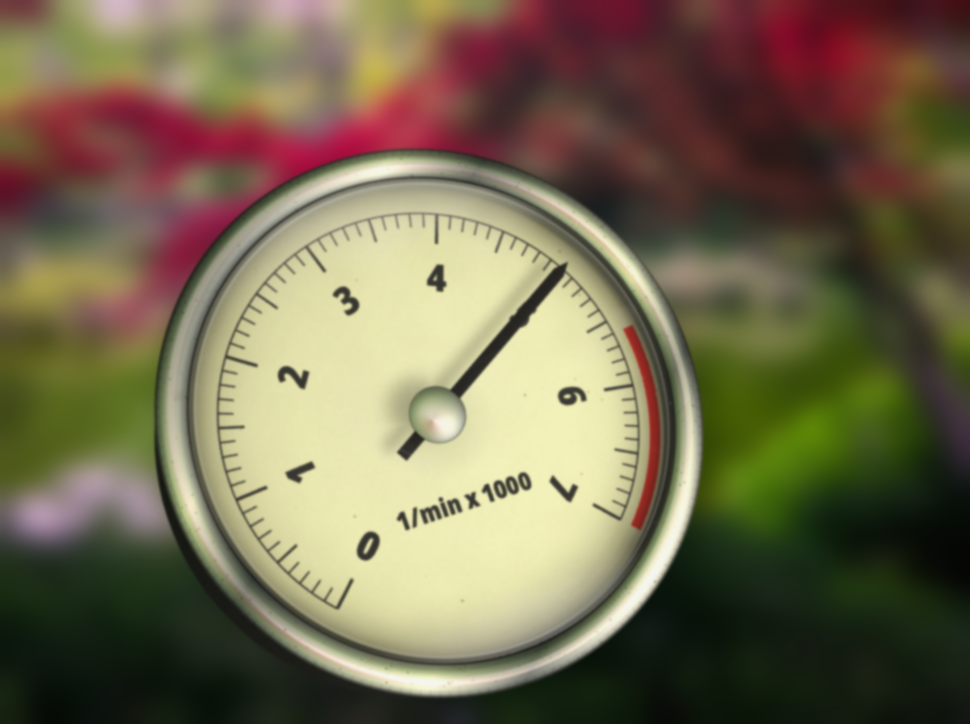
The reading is 5000
